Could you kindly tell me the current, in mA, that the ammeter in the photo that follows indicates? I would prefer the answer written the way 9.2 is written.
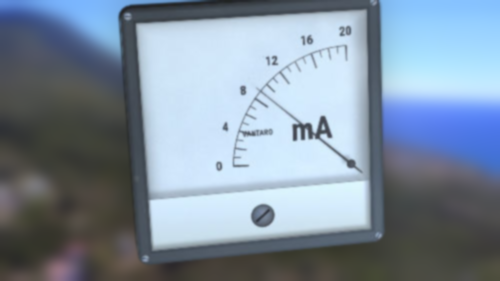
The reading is 9
